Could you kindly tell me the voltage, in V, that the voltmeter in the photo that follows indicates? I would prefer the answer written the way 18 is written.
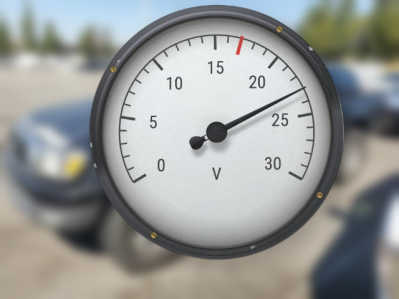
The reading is 23
